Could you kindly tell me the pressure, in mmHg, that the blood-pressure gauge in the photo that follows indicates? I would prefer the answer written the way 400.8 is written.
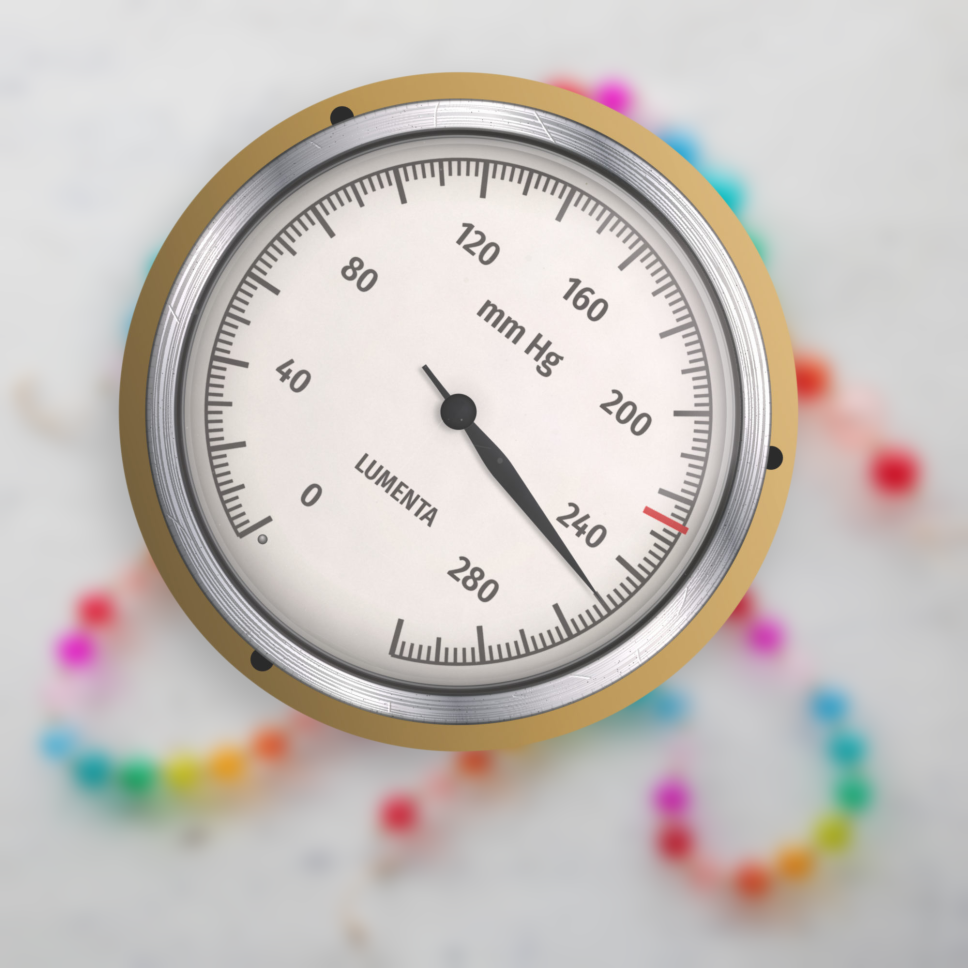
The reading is 250
